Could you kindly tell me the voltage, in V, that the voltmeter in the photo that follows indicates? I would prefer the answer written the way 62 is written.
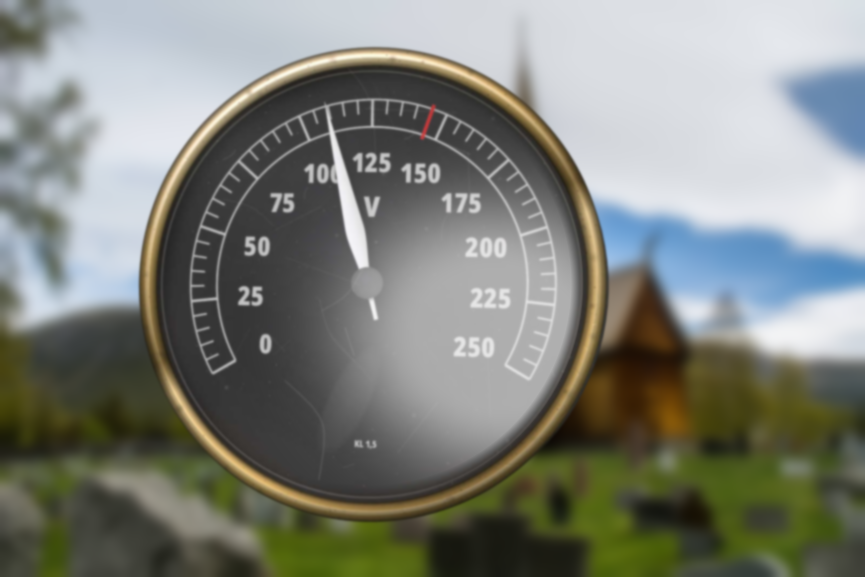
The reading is 110
